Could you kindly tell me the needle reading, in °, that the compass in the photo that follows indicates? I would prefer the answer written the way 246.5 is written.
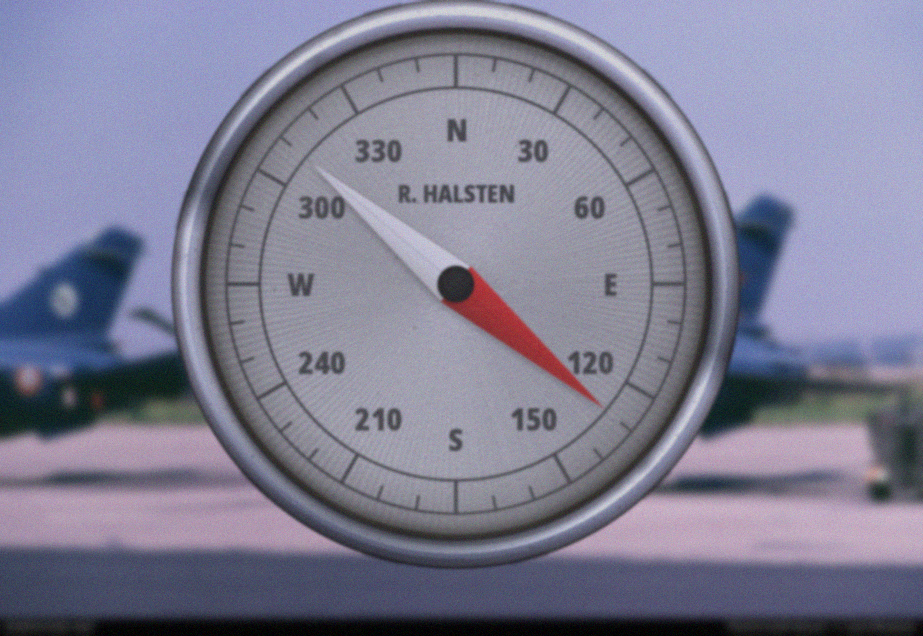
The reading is 130
